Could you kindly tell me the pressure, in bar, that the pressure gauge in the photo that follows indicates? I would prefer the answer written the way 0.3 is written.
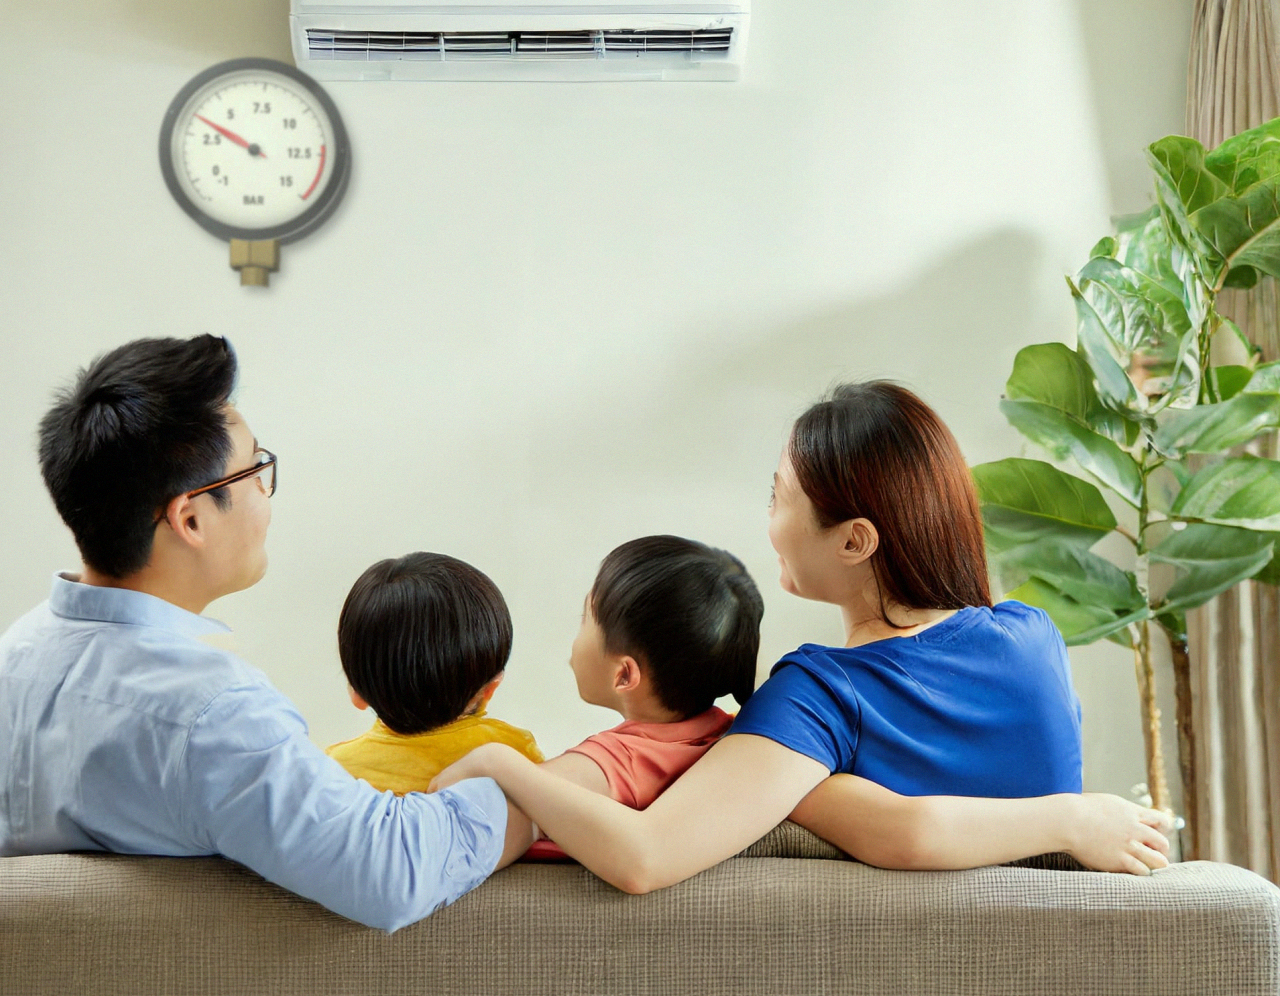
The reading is 3.5
